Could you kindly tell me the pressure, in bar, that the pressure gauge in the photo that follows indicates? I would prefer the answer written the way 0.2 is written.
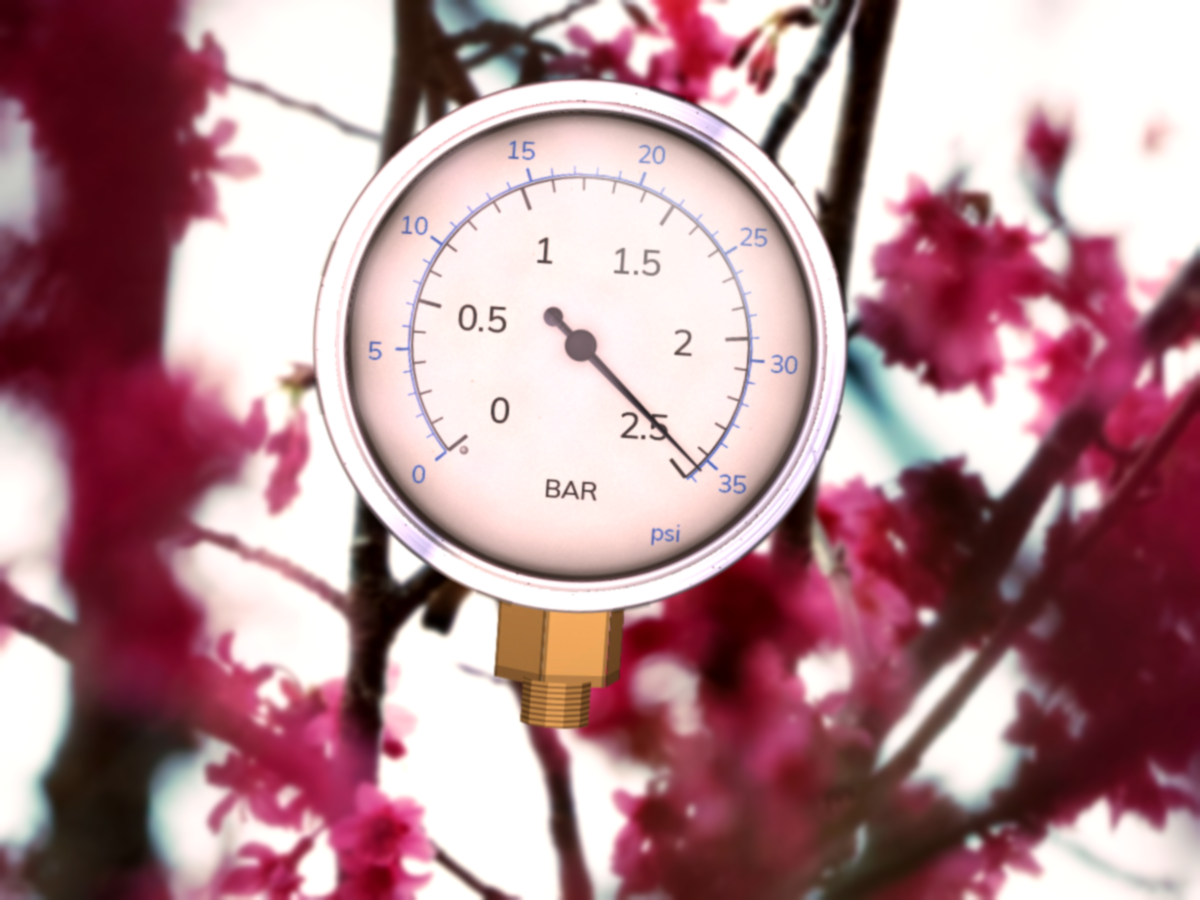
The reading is 2.45
